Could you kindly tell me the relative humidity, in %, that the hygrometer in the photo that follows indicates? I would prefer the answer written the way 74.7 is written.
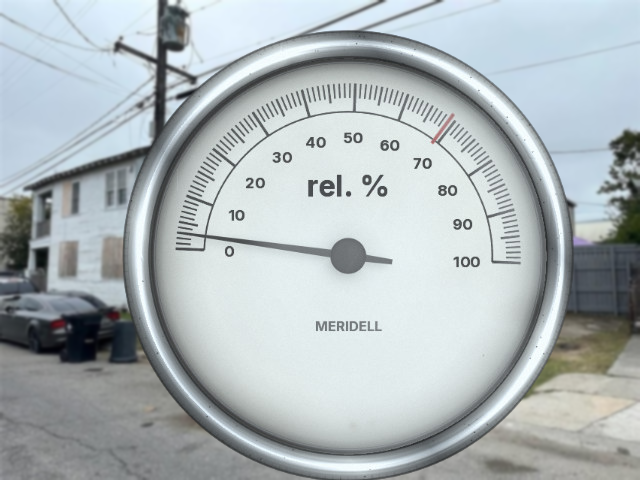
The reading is 3
